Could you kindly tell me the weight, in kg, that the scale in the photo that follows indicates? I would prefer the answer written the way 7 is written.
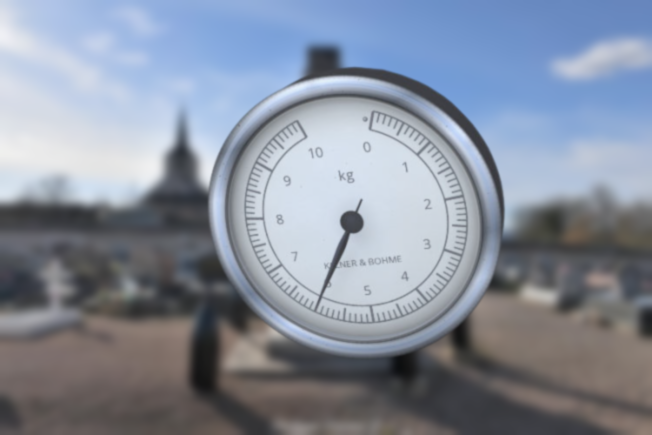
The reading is 6
